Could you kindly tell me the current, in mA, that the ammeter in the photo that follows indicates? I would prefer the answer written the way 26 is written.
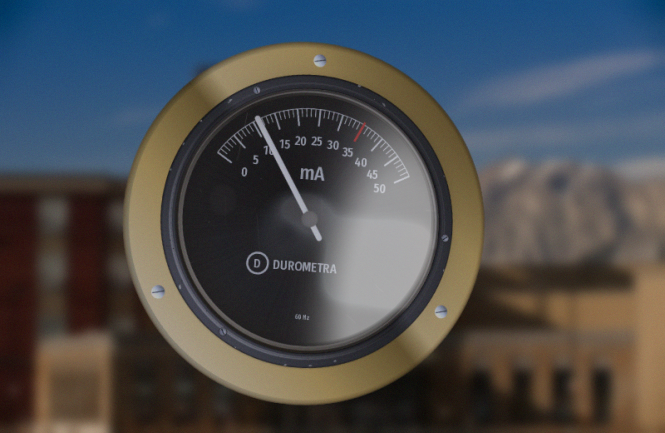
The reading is 11
